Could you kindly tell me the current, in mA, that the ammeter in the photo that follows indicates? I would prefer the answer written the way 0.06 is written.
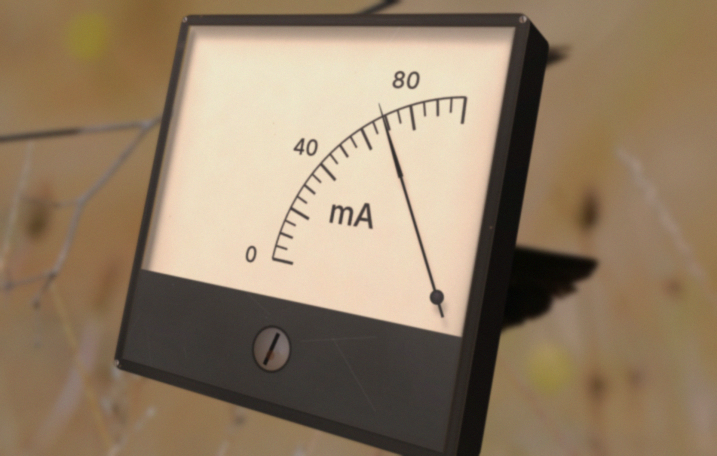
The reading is 70
